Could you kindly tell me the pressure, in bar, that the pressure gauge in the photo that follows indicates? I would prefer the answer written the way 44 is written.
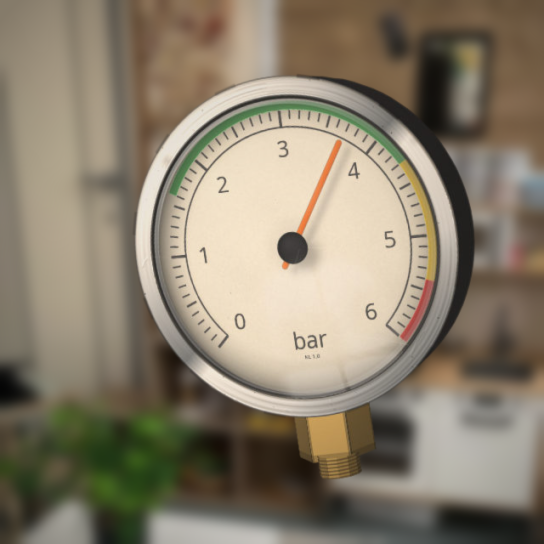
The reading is 3.7
